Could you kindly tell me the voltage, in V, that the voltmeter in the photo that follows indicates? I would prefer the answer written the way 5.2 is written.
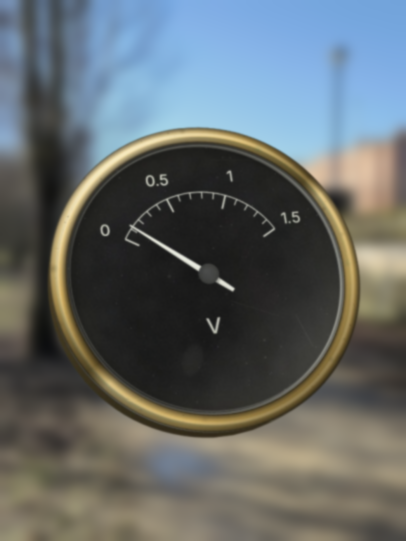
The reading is 0.1
